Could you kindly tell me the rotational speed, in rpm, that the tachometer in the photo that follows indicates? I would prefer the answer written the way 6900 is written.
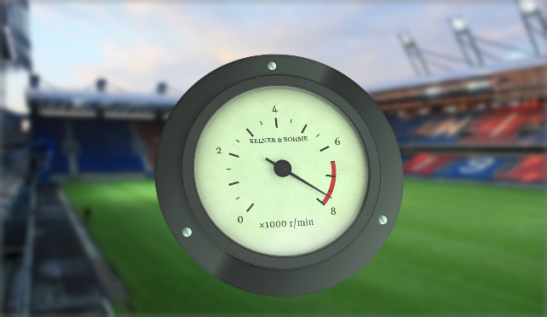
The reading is 7750
